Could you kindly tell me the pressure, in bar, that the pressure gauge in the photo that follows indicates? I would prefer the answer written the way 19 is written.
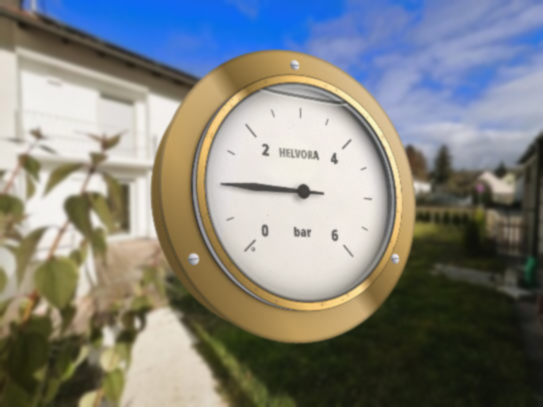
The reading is 1
